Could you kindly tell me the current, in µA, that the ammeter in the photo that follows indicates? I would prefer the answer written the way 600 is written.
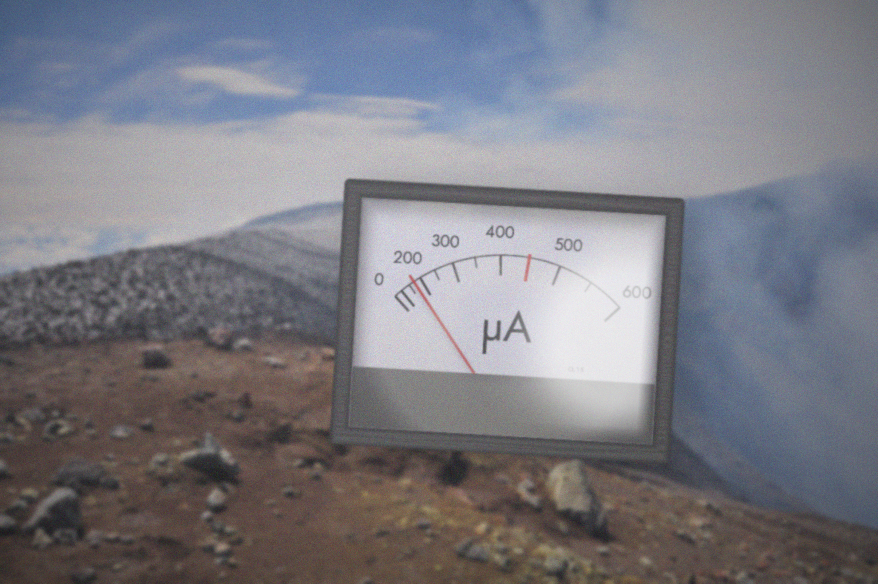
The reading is 175
